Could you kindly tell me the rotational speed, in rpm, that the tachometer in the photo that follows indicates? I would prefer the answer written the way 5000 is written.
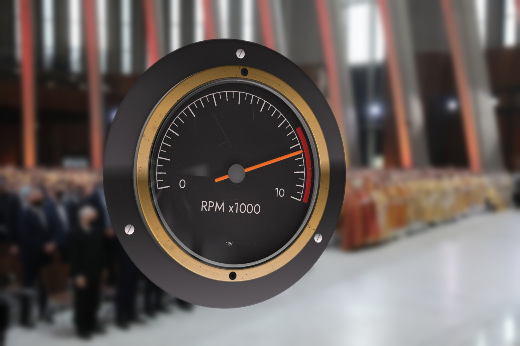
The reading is 8250
